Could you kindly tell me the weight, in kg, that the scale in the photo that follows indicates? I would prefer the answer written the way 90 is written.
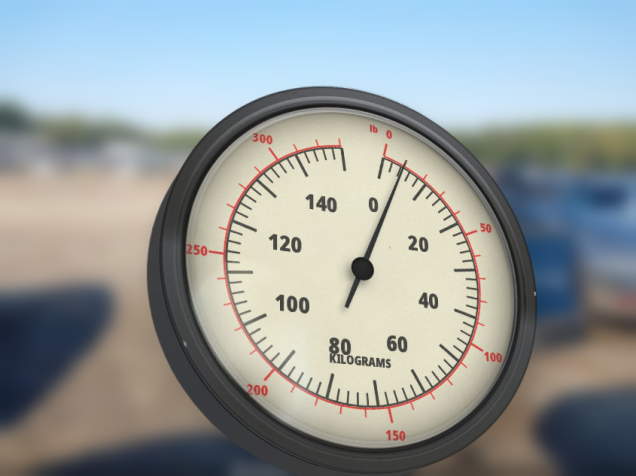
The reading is 4
